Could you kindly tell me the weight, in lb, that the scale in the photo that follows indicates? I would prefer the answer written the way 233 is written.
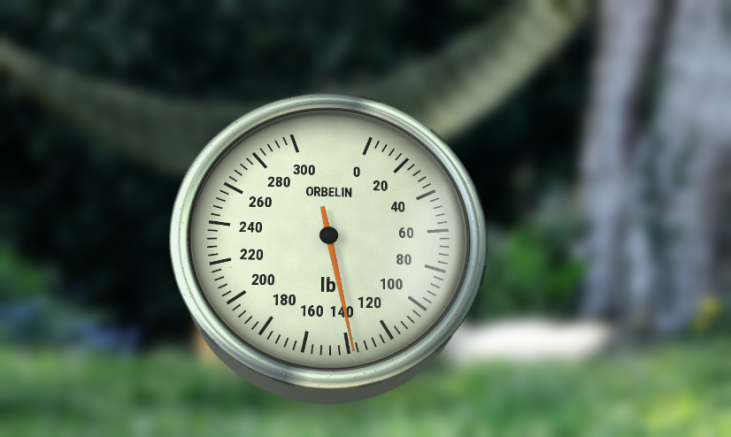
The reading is 138
